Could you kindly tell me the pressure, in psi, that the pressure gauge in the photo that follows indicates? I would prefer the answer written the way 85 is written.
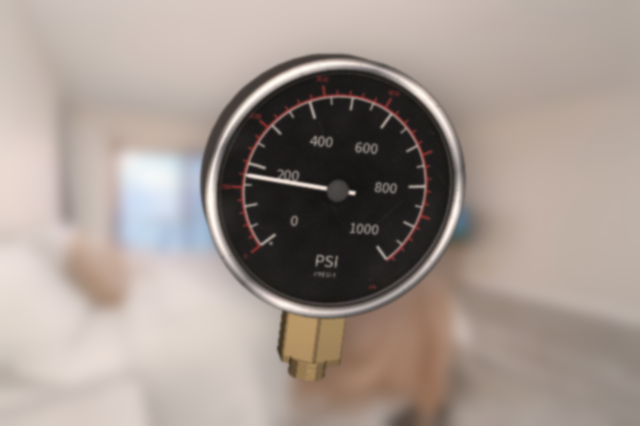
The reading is 175
